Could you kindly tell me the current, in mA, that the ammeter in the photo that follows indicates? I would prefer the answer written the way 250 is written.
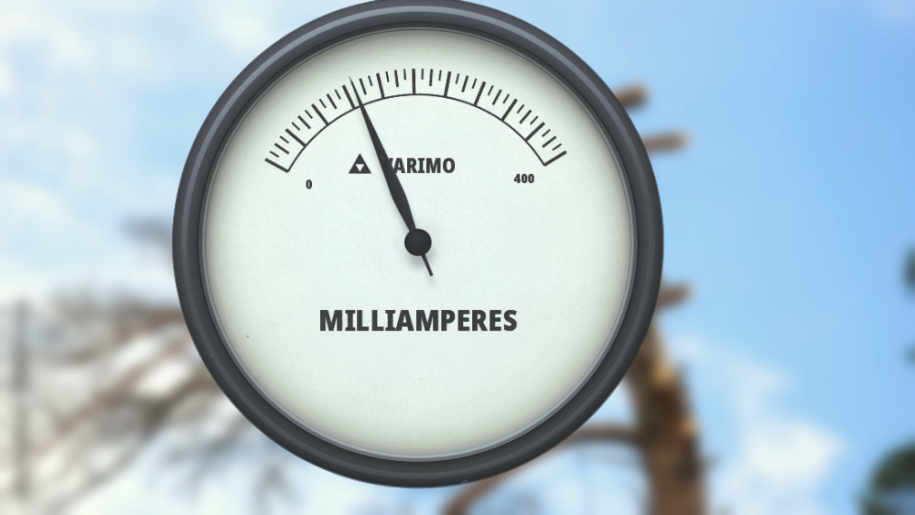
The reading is 130
